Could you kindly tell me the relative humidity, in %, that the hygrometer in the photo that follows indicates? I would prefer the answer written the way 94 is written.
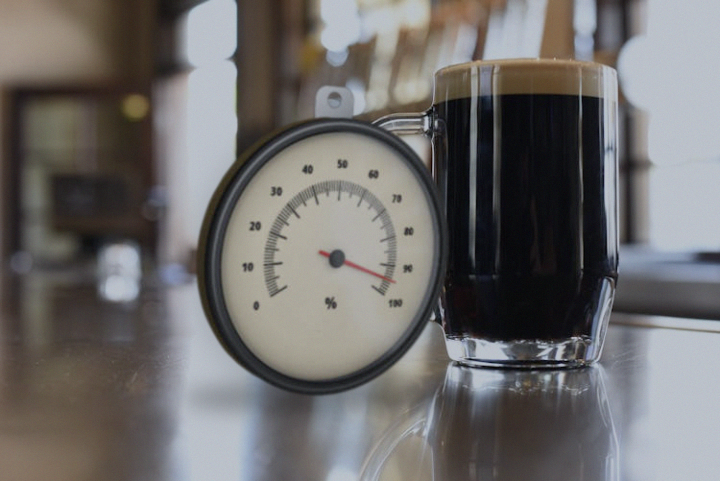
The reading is 95
